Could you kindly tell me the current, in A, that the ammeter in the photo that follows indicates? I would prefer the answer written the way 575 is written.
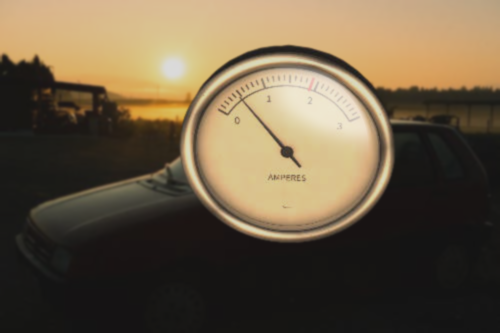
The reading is 0.5
